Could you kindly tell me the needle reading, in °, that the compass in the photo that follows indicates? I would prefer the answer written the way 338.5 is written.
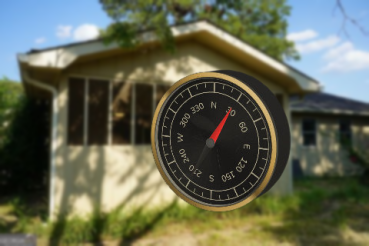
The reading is 30
